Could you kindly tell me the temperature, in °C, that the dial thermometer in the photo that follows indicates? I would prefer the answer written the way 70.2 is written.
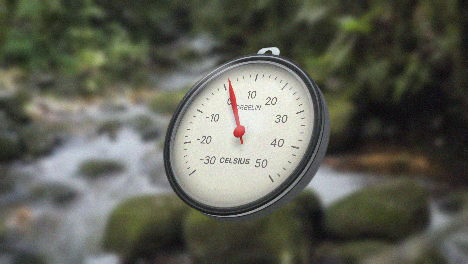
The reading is 2
